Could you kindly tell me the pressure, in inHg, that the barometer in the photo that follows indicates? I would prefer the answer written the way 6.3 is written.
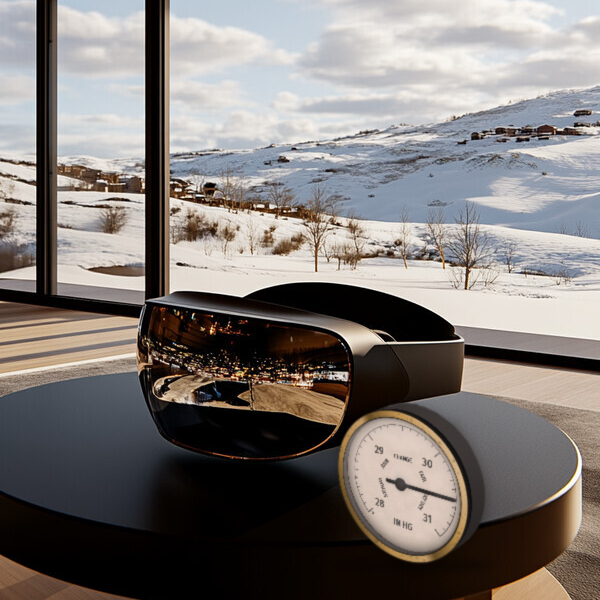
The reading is 30.5
